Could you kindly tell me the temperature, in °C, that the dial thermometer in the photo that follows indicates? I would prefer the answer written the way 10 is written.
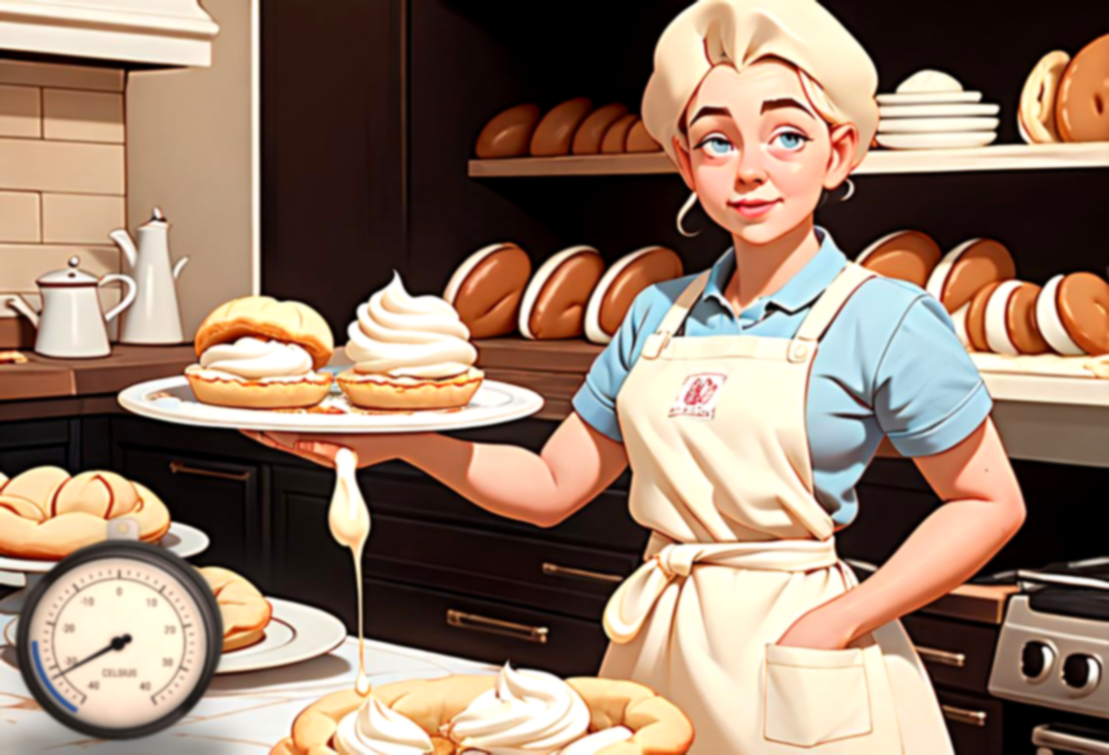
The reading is -32
